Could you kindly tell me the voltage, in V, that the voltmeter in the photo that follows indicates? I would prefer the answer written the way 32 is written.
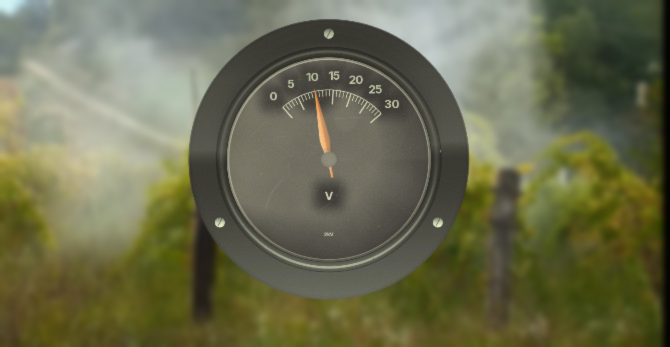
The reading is 10
